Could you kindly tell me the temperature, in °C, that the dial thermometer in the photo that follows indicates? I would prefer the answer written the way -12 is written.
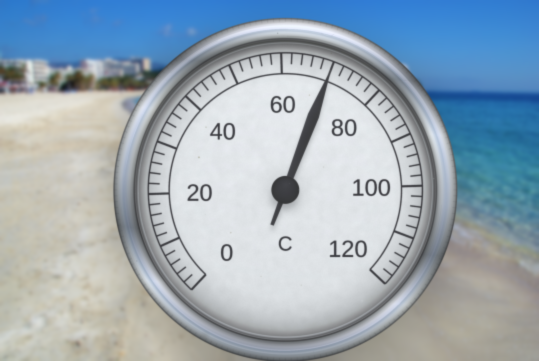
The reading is 70
